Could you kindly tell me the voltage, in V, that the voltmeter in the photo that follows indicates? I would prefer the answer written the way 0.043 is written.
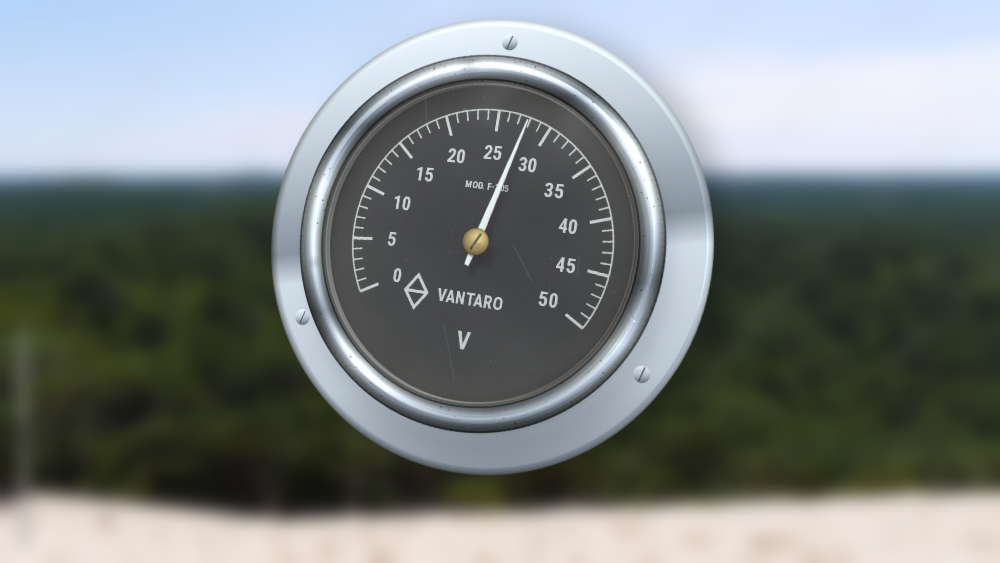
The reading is 28
